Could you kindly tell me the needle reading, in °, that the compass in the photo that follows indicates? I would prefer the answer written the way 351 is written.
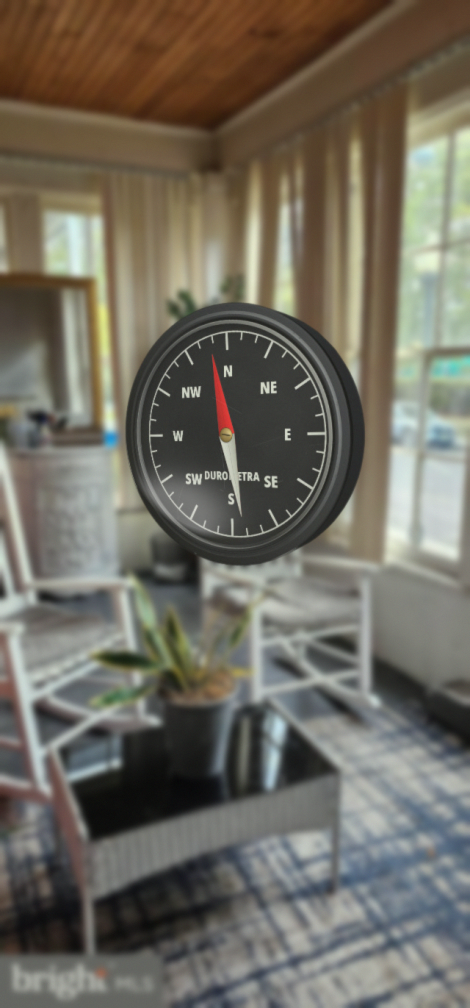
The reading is 350
